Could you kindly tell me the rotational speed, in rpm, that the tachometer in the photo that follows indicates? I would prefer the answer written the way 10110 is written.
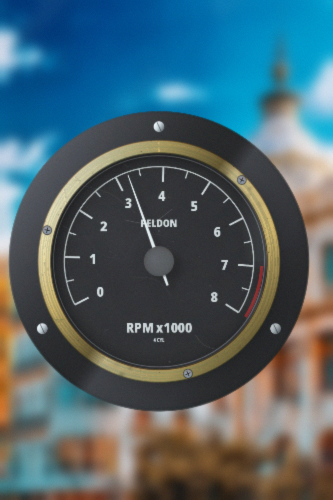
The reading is 3250
